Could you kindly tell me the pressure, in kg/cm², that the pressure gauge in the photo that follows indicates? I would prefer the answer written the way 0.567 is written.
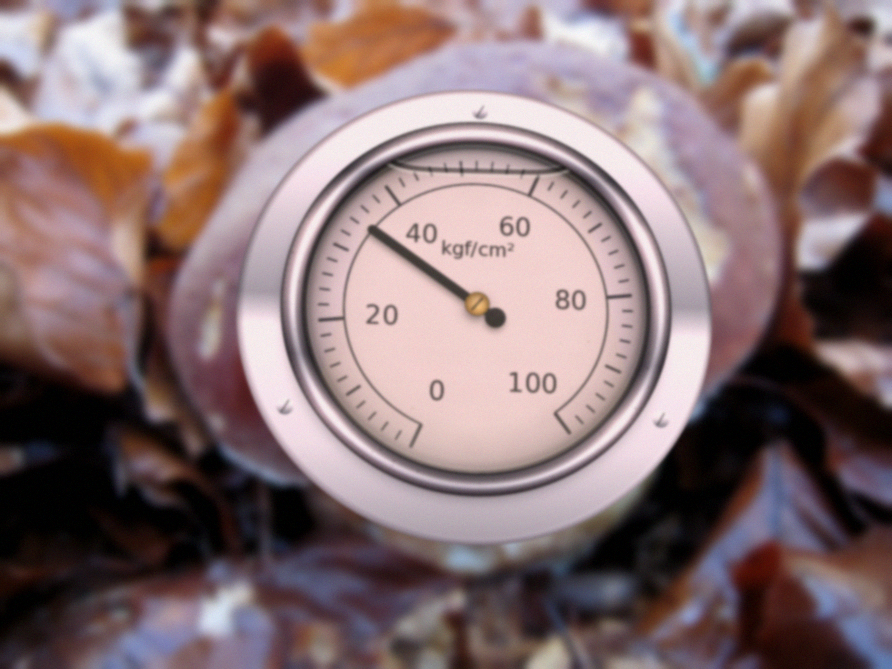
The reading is 34
